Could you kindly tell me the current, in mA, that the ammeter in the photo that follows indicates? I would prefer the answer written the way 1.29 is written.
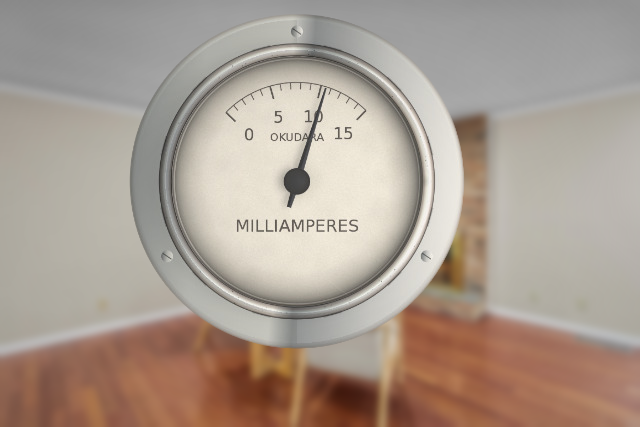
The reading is 10.5
